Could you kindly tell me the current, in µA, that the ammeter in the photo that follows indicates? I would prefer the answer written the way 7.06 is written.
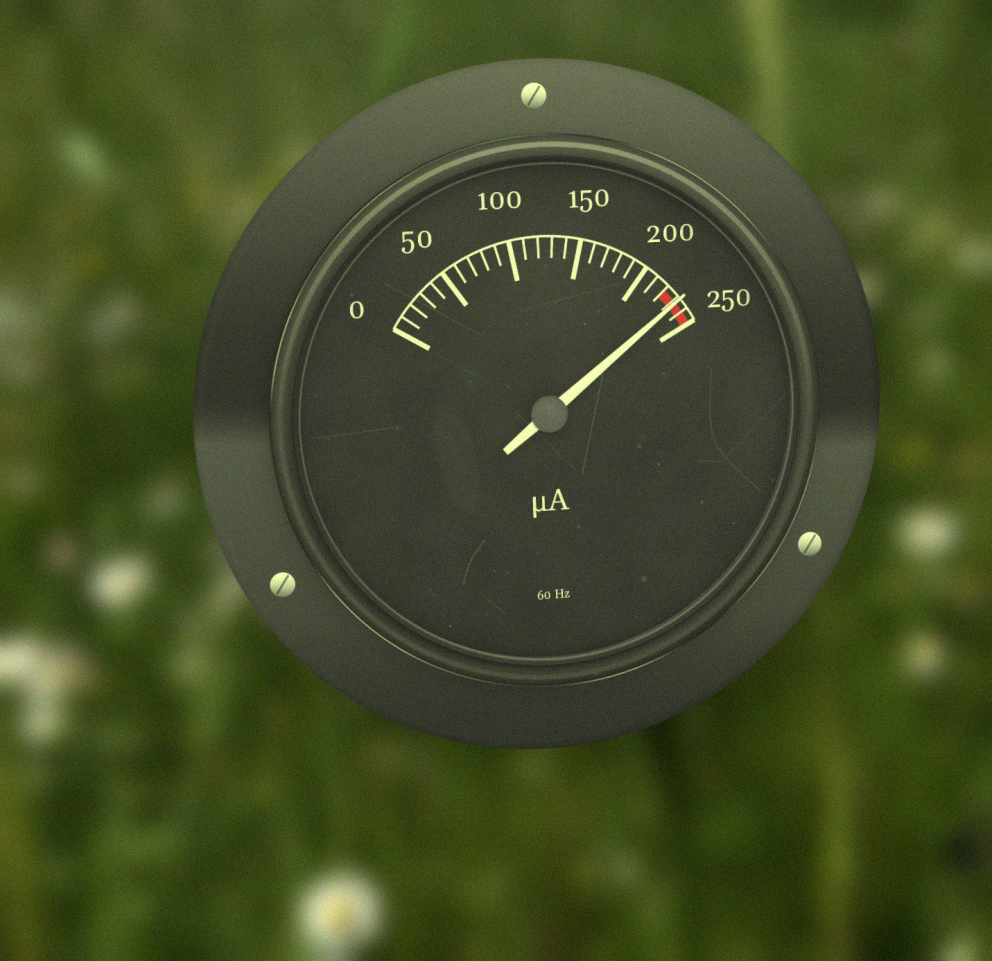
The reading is 230
